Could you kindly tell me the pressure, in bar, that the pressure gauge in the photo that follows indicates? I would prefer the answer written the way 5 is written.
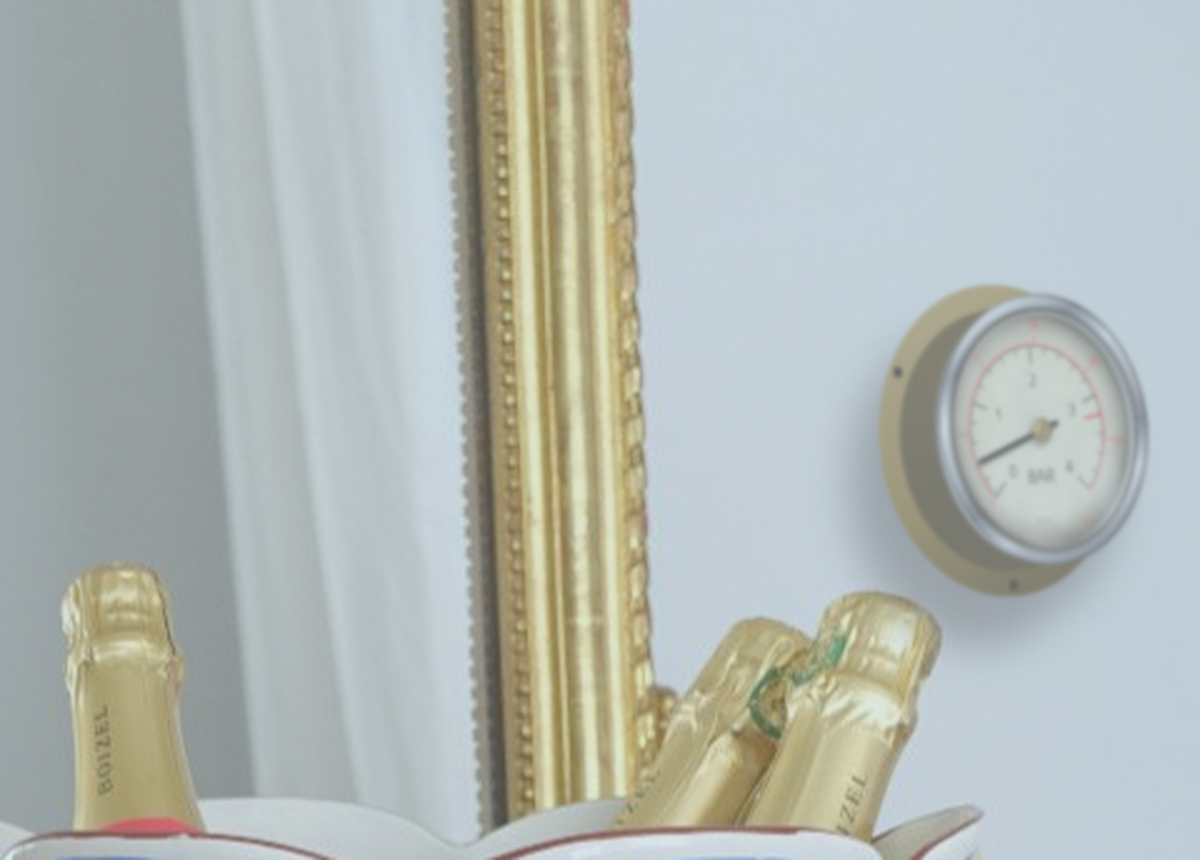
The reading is 0.4
